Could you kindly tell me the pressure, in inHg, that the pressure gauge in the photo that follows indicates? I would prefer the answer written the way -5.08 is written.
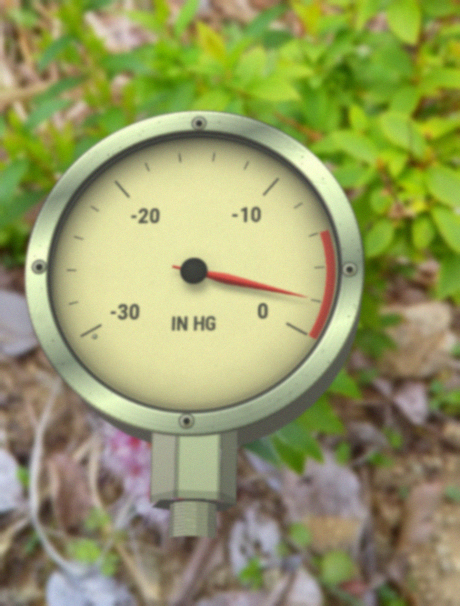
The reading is -2
